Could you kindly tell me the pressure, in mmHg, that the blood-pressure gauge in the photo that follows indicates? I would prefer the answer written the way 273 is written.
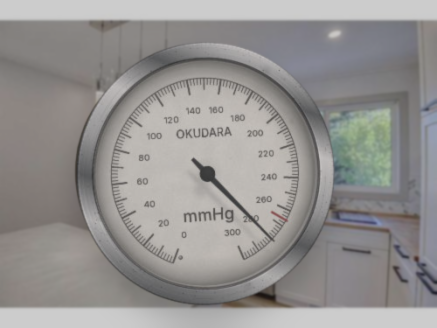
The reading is 280
